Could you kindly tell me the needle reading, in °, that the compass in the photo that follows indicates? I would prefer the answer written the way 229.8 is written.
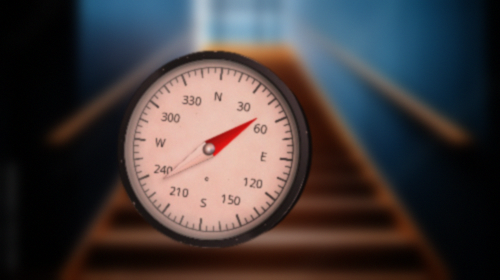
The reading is 50
